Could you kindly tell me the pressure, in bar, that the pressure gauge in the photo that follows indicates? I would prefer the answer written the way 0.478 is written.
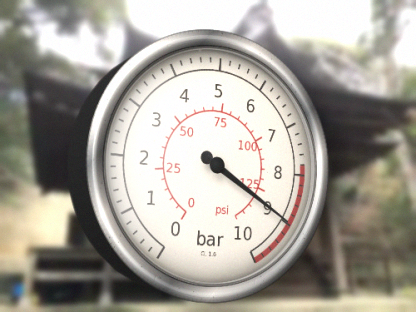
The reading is 9
